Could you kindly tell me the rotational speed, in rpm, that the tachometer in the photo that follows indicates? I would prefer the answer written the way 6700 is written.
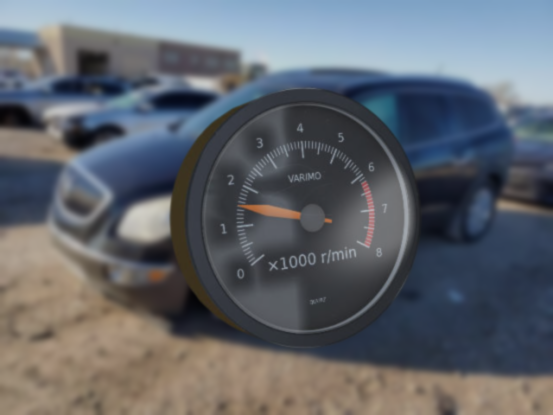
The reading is 1500
